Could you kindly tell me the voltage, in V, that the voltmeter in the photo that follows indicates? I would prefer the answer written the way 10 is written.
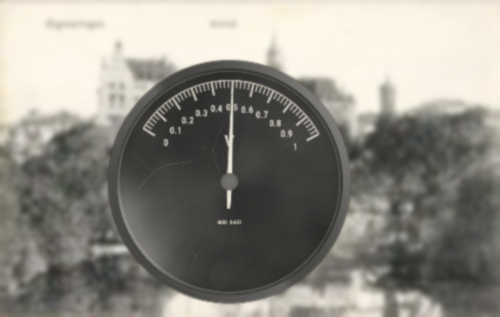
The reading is 0.5
